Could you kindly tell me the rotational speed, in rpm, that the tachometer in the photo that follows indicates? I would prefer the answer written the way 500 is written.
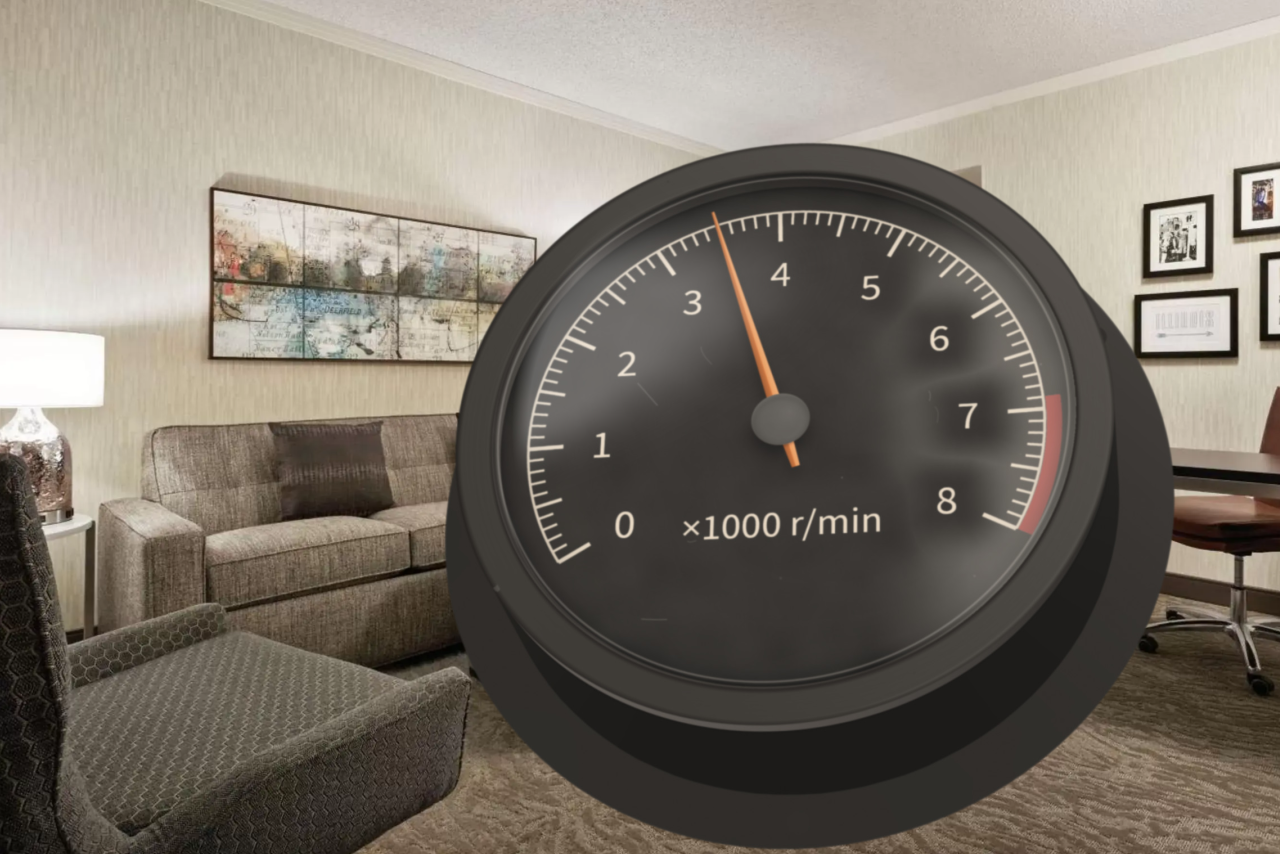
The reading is 3500
